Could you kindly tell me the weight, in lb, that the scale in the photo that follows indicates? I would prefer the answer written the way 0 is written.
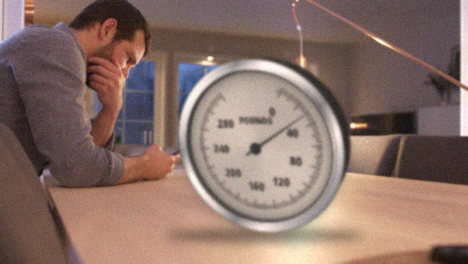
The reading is 30
